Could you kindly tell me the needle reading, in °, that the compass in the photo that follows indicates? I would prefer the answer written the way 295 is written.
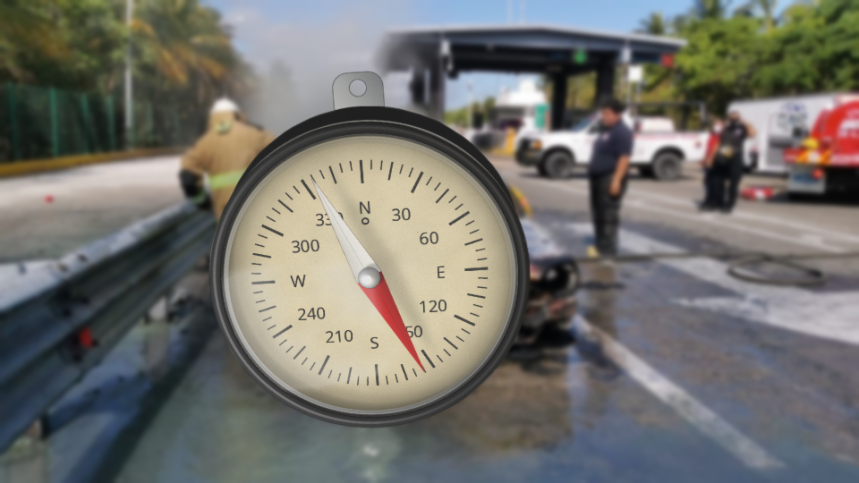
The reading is 155
